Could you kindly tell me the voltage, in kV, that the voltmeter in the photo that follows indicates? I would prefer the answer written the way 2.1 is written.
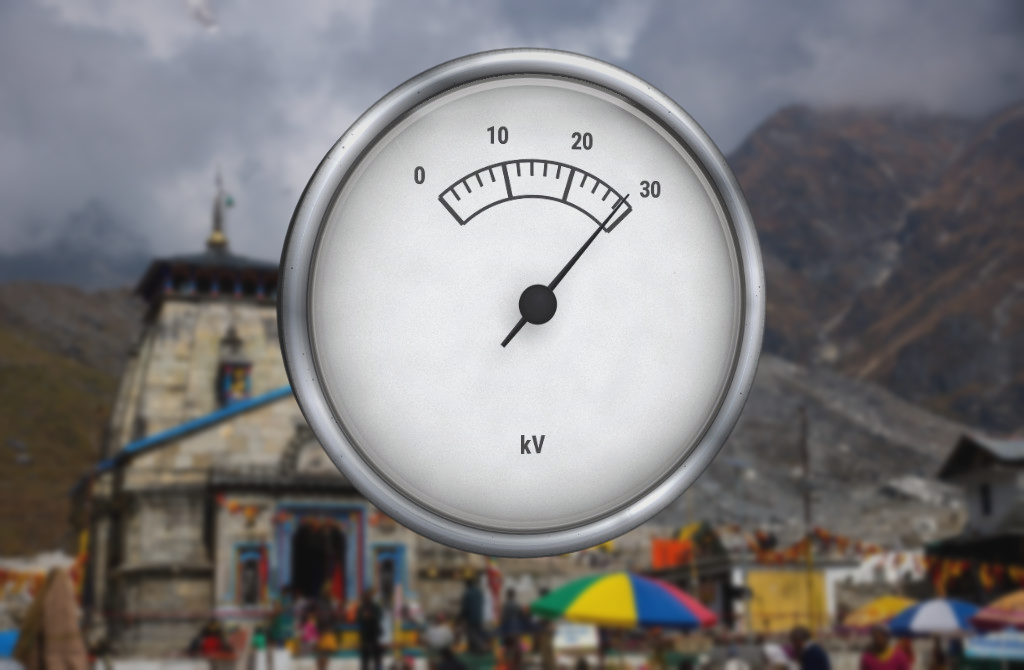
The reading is 28
